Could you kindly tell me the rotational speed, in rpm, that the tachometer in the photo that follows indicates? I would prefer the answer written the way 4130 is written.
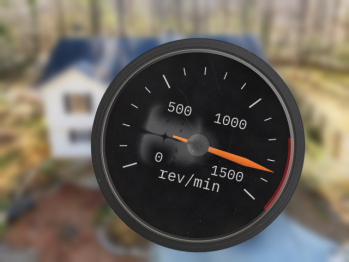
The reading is 1350
